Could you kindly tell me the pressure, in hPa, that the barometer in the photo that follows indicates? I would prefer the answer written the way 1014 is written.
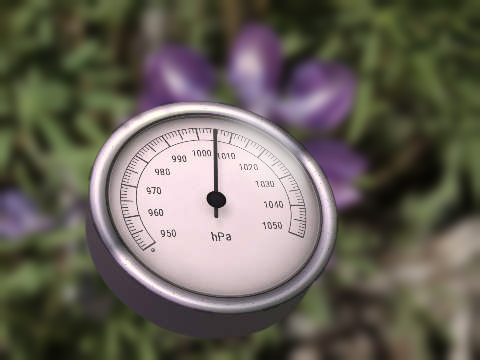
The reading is 1005
